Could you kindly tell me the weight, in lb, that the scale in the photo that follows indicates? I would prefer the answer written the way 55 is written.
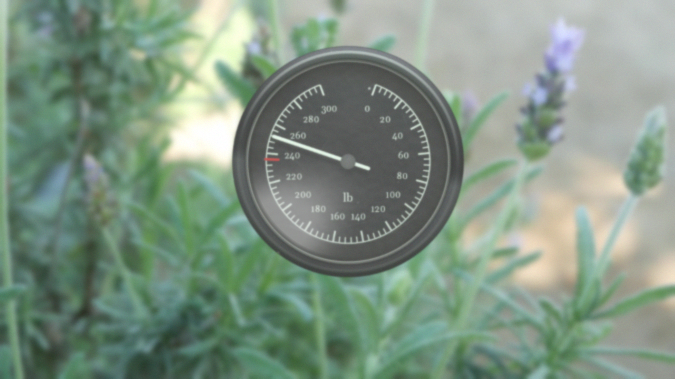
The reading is 252
